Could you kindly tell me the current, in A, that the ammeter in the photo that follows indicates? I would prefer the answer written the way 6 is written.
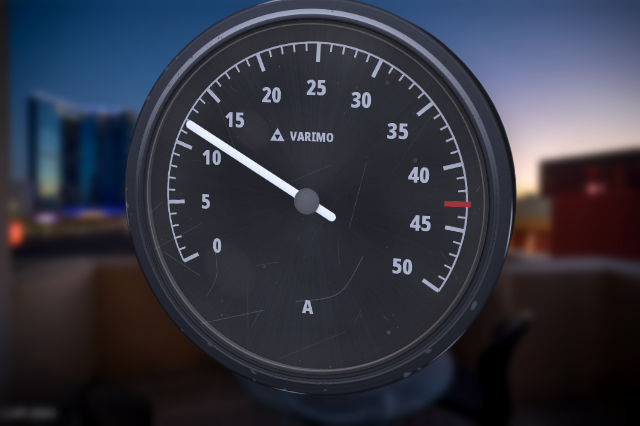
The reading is 12
